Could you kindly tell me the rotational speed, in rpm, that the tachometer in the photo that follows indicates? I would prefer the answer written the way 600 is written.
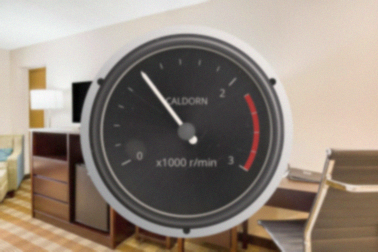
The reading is 1000
